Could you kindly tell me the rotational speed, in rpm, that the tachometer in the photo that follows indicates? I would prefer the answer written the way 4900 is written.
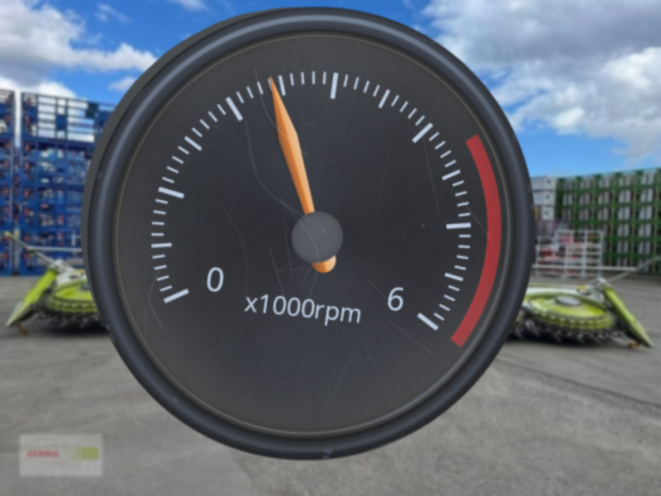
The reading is 2400
